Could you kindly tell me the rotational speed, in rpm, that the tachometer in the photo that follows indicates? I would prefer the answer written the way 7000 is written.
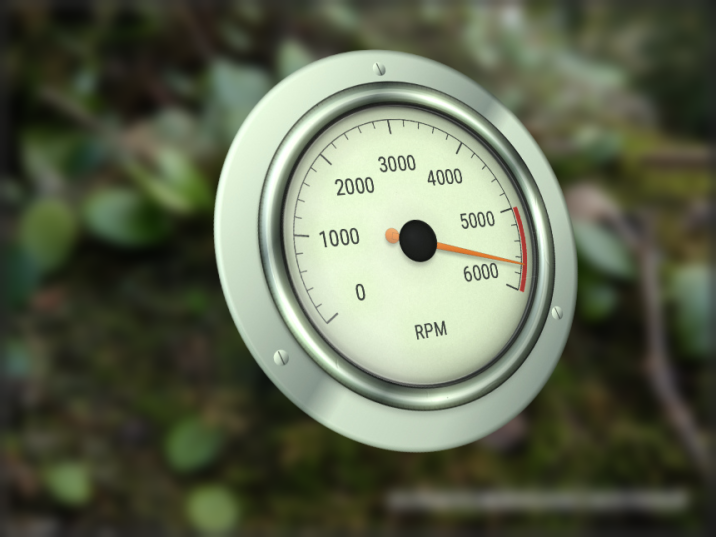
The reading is 5700
